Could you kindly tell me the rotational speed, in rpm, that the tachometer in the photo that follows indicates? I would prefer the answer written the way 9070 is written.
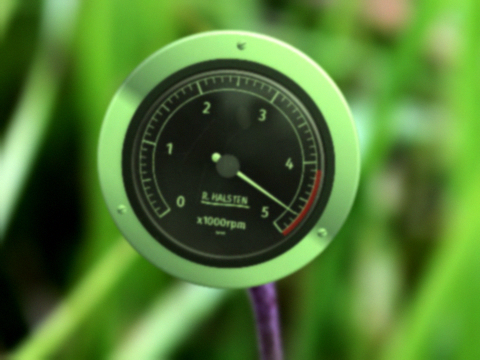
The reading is 4700
